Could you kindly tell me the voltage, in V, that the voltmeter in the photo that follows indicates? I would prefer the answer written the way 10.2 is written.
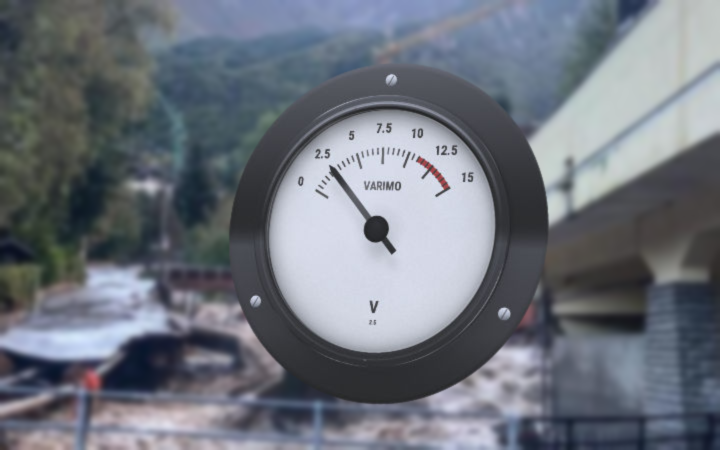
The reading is 2.5
